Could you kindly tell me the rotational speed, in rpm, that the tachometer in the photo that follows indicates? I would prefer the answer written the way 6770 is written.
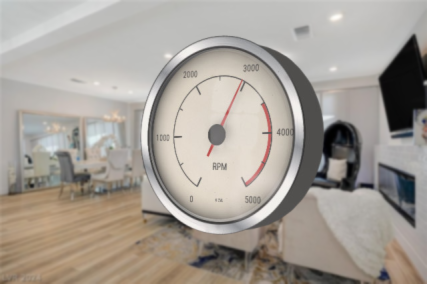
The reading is 3000
